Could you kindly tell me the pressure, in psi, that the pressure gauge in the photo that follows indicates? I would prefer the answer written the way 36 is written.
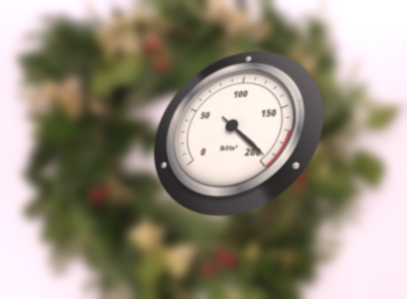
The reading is 195
